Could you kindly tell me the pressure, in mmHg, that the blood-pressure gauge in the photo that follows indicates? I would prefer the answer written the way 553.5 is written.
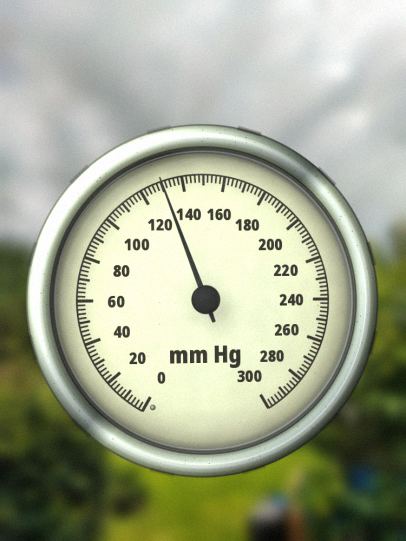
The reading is 130
